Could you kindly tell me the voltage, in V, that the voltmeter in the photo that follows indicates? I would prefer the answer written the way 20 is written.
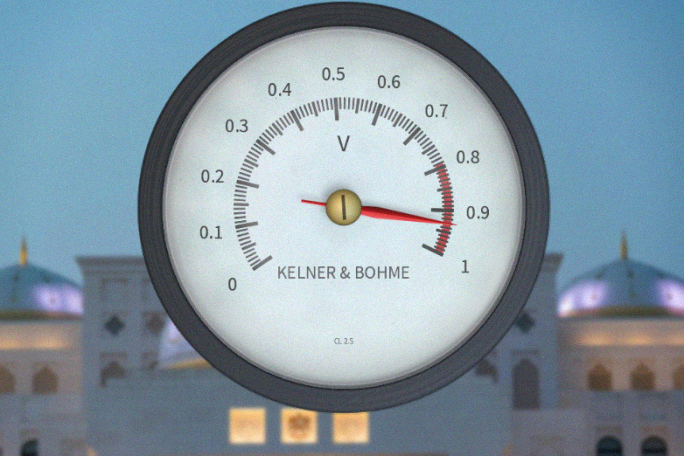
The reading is 0.93
